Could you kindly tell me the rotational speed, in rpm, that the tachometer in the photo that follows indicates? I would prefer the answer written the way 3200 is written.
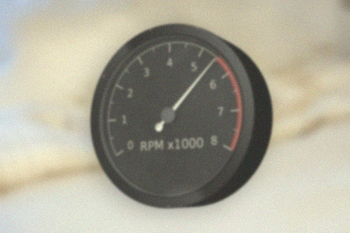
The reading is 5500
